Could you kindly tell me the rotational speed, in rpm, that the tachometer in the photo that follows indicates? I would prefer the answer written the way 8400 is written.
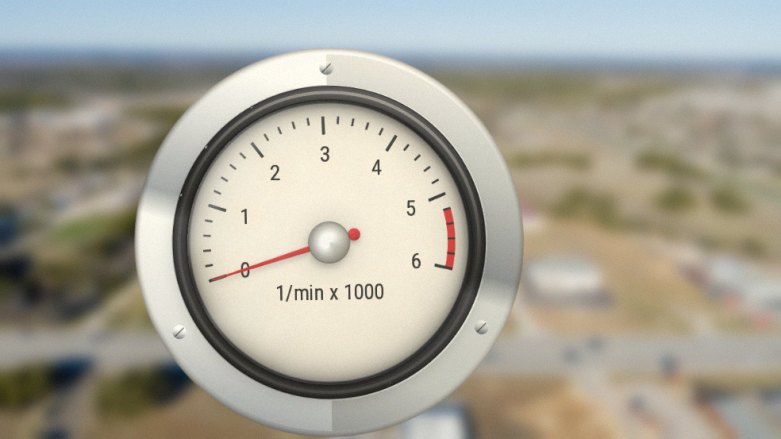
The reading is 0
